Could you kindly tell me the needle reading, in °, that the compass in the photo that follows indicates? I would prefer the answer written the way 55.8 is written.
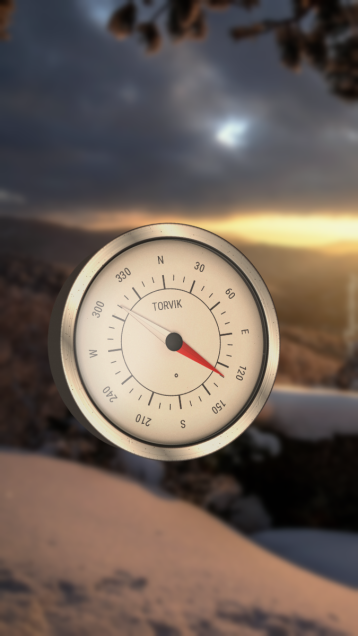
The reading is 130
